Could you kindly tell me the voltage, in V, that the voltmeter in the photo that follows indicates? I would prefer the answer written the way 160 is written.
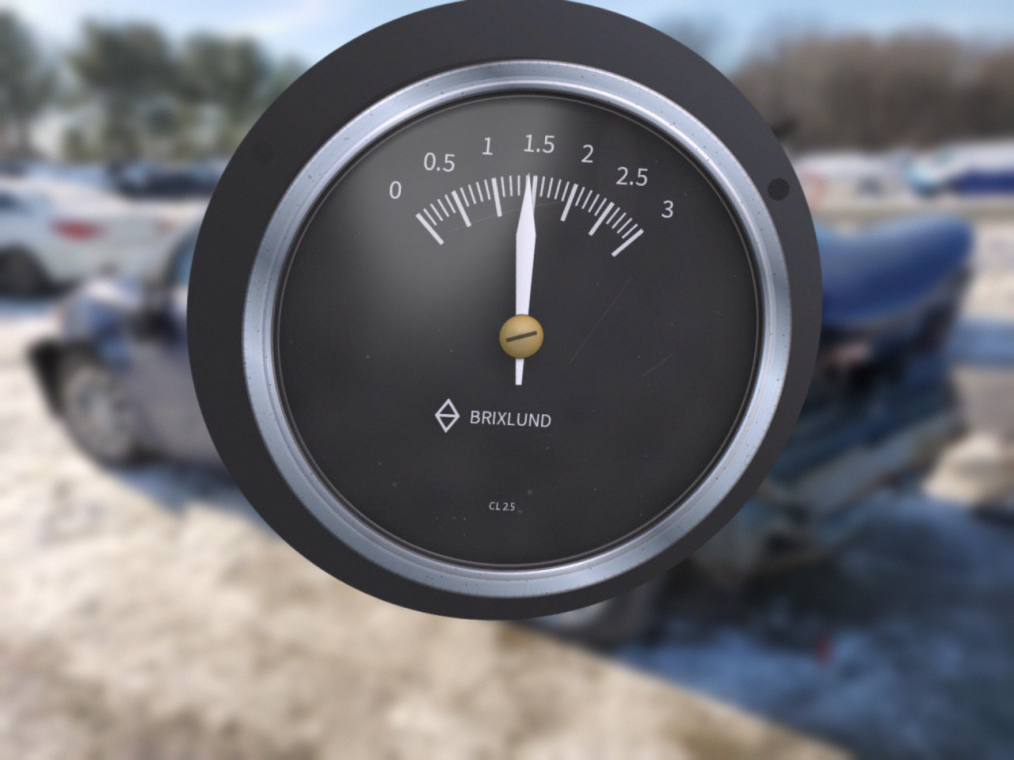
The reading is 1.4
